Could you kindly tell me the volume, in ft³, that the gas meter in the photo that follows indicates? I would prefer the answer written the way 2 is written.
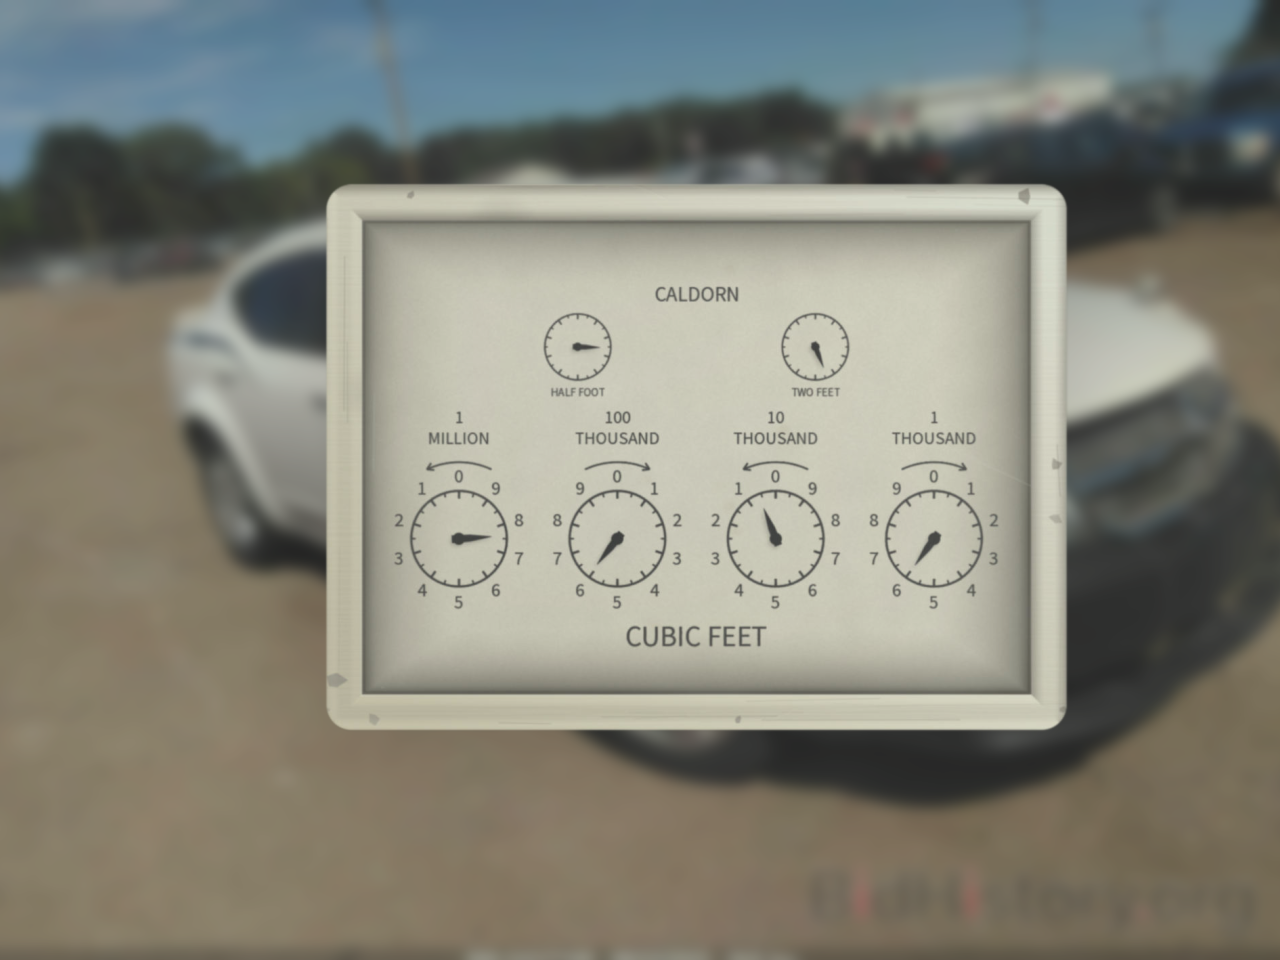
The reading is 760600
